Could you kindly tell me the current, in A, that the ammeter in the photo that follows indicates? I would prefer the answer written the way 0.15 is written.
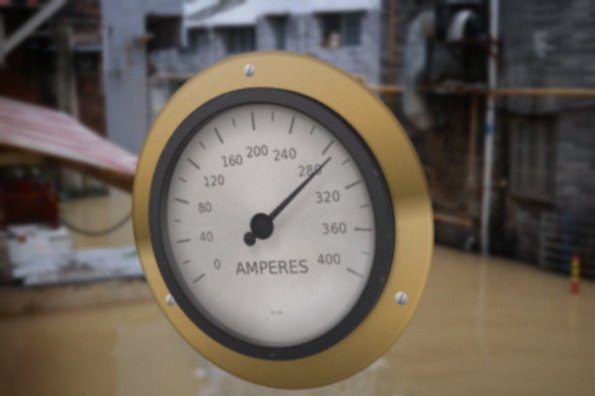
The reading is 290
